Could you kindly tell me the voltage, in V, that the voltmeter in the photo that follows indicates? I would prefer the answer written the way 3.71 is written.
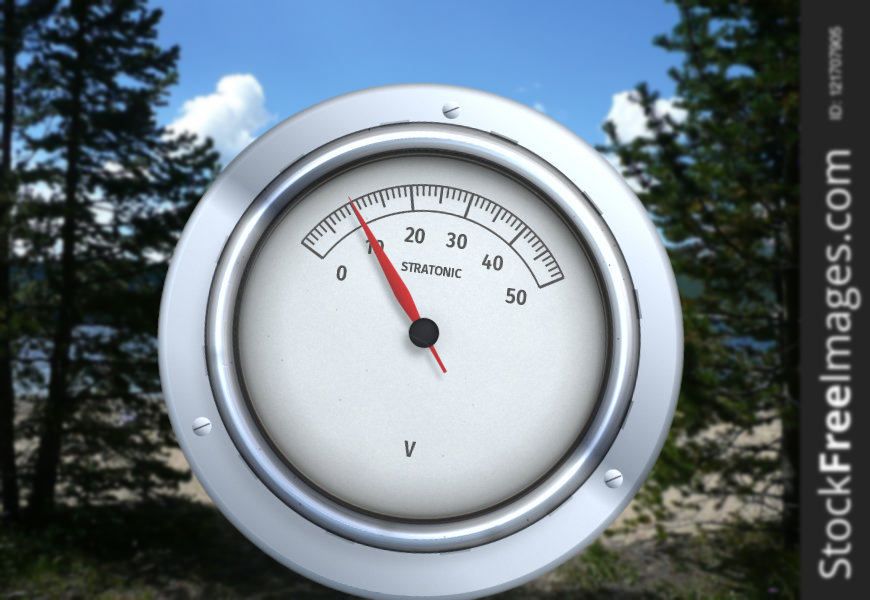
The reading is 10
